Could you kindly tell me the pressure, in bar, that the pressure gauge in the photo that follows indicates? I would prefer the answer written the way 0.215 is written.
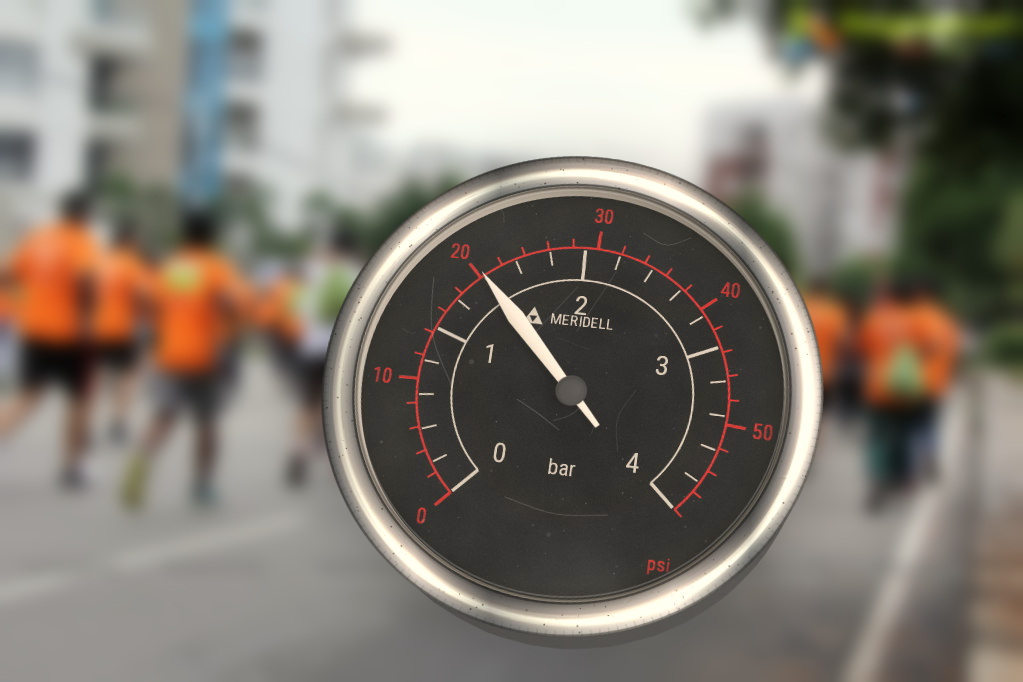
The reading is 1.4
